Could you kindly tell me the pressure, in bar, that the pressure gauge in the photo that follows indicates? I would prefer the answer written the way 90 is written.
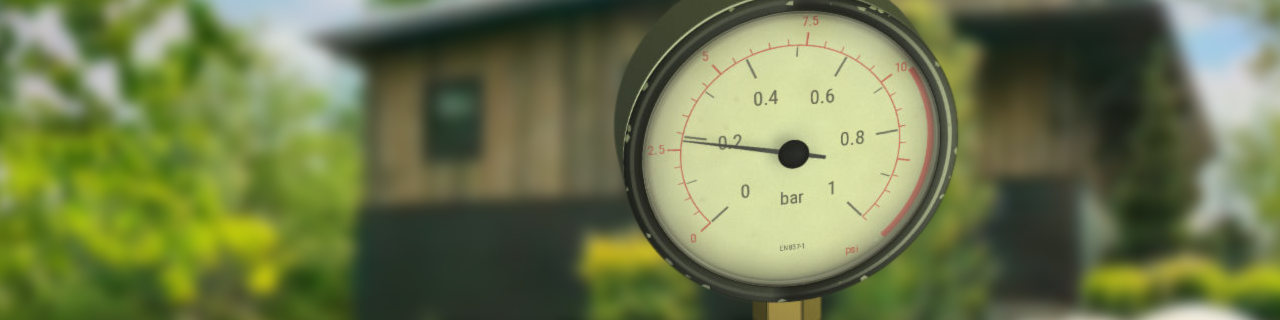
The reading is 0.2
